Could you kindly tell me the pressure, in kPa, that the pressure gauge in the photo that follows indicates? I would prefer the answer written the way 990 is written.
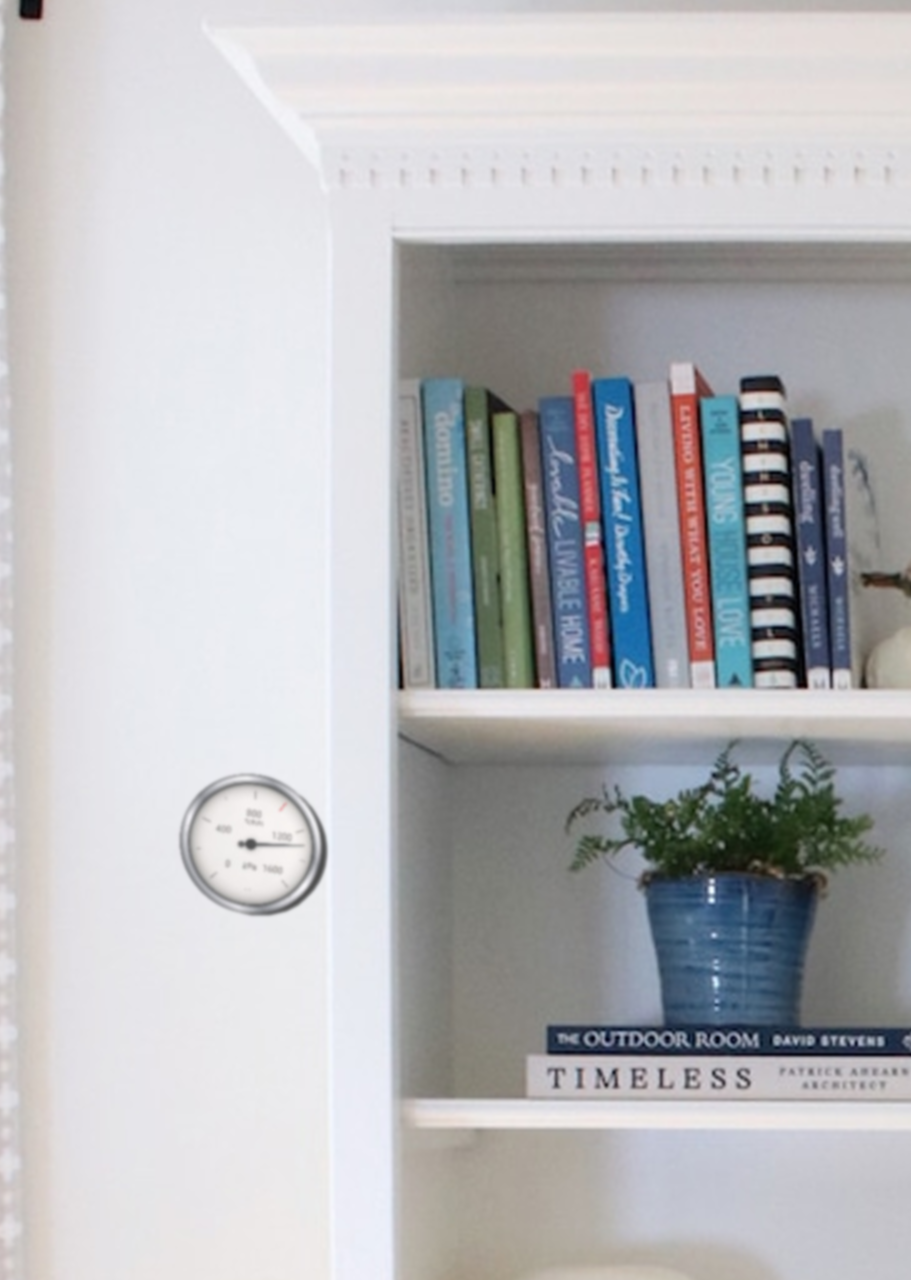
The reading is 1300
